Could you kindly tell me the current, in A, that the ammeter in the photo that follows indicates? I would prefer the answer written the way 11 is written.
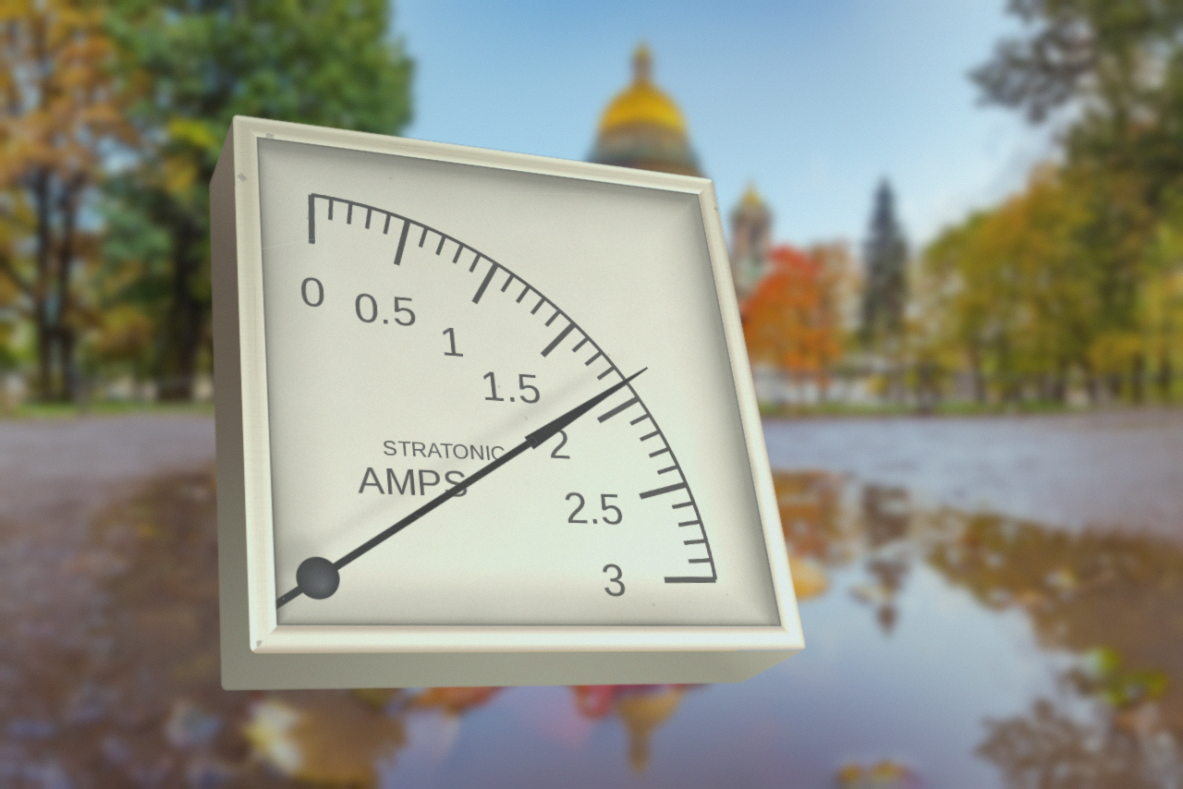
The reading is 1.9
